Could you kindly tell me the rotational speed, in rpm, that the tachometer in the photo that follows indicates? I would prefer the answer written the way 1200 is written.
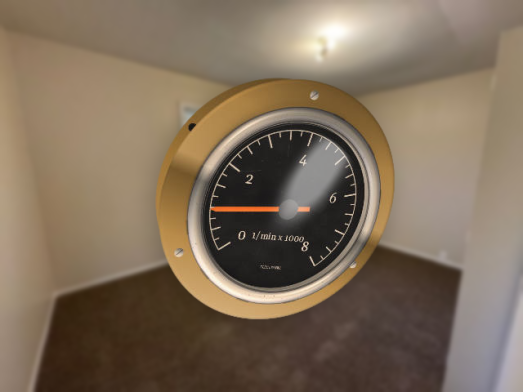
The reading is 1000
